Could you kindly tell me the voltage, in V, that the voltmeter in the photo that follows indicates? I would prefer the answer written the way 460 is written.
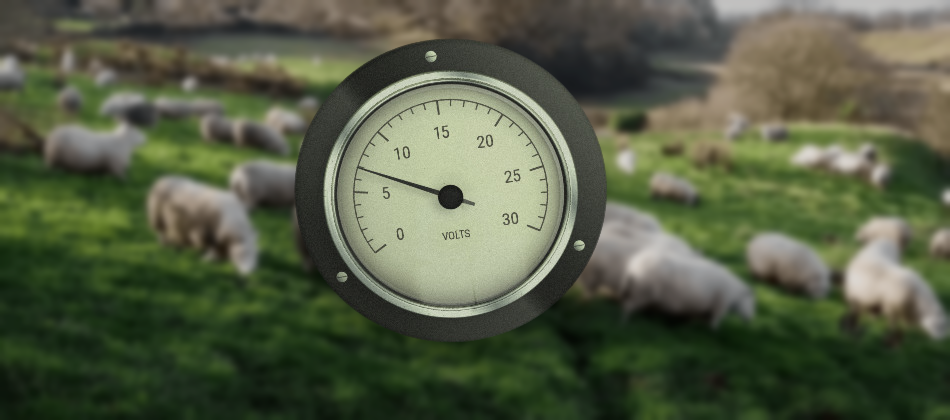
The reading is 7
